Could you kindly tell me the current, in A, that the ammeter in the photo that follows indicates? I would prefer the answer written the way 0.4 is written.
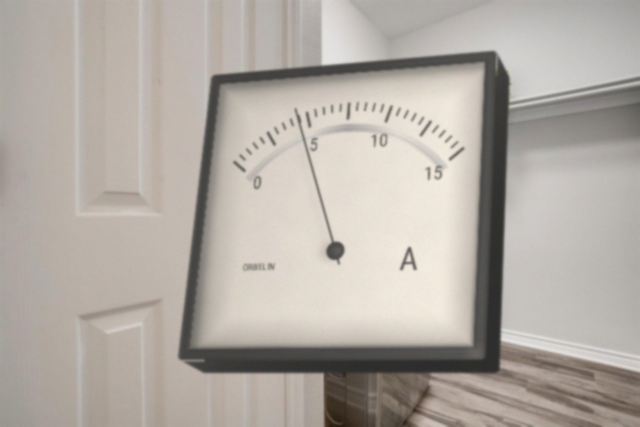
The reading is 4.5
